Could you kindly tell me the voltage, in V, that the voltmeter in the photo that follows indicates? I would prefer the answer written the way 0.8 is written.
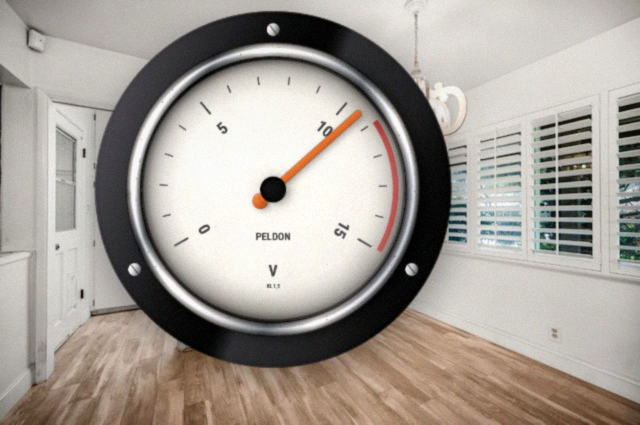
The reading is 10.5
